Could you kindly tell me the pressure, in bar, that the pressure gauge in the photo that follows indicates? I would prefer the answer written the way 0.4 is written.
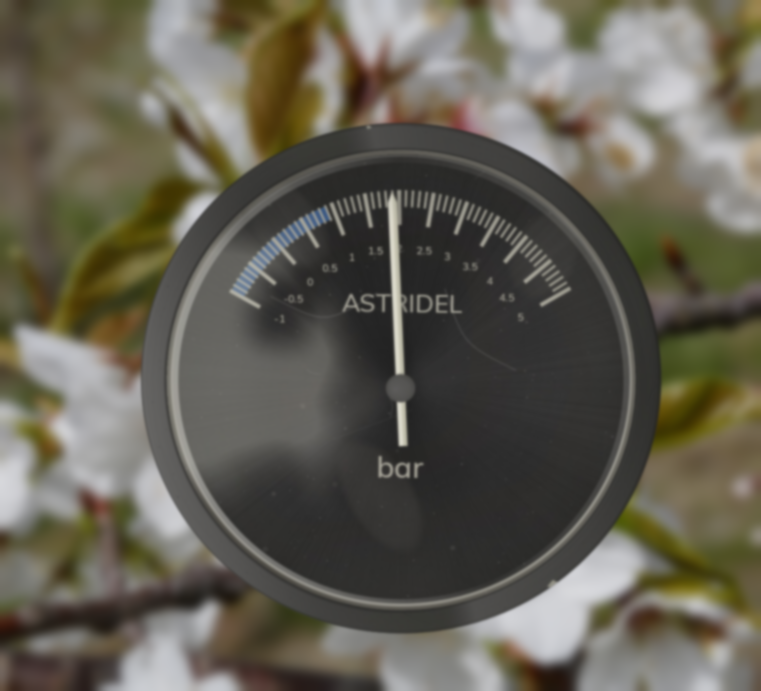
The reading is 1.9
